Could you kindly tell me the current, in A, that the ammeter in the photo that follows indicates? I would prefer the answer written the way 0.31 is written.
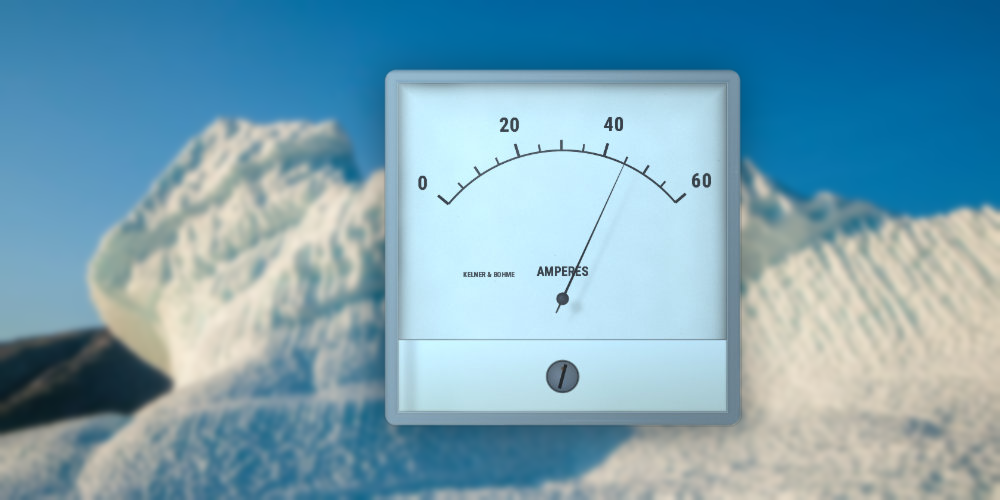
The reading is 45
